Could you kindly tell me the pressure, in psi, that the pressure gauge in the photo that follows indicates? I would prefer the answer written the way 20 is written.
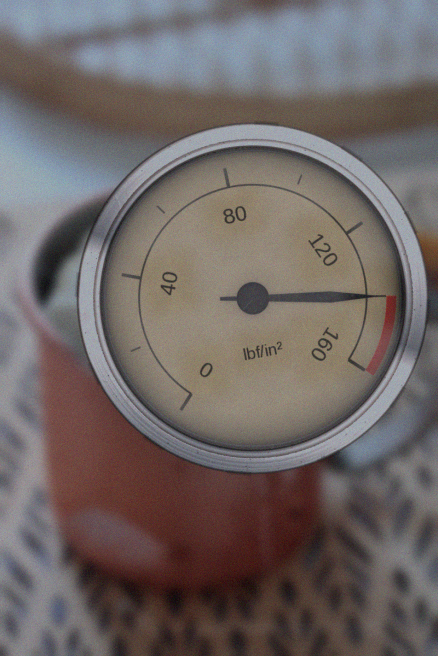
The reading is 140
